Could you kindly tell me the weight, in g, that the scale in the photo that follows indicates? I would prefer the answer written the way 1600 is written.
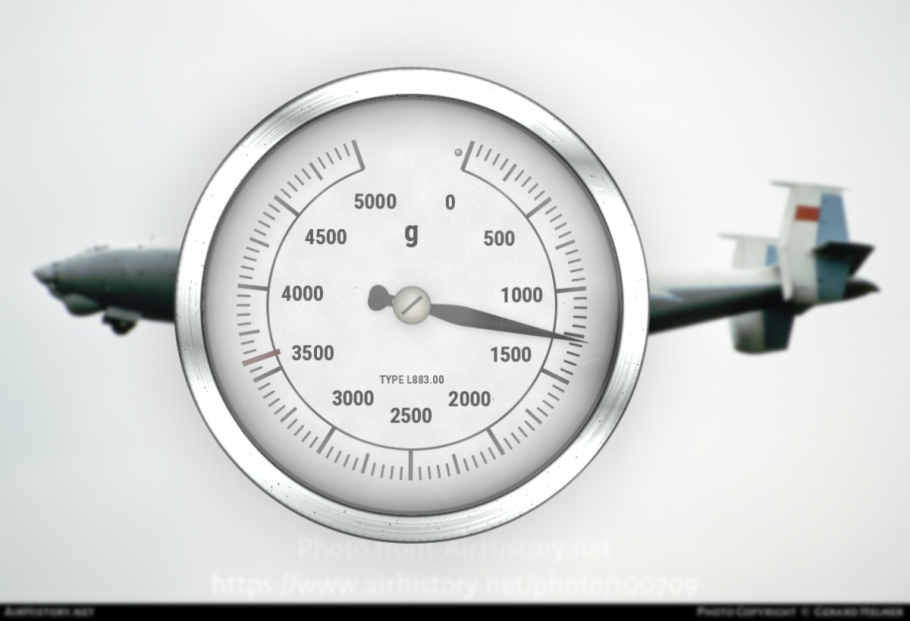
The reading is 1275
